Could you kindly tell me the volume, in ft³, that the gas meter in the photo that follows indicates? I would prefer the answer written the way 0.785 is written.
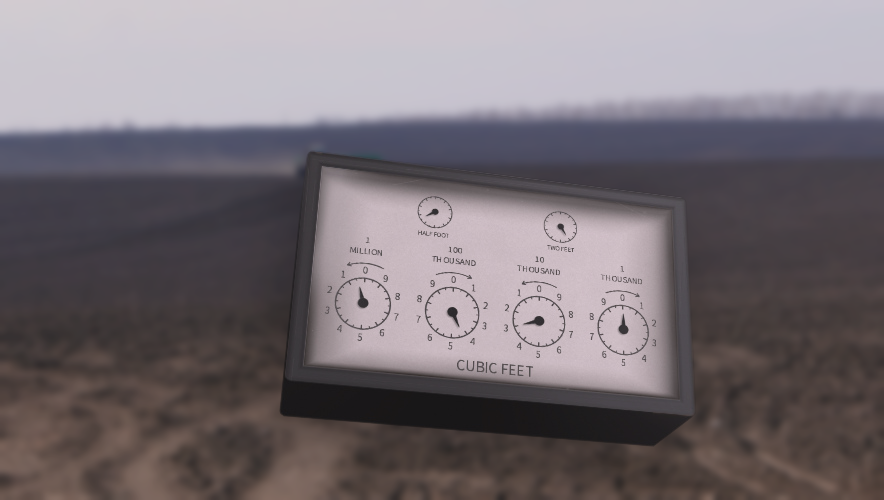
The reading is 43000
